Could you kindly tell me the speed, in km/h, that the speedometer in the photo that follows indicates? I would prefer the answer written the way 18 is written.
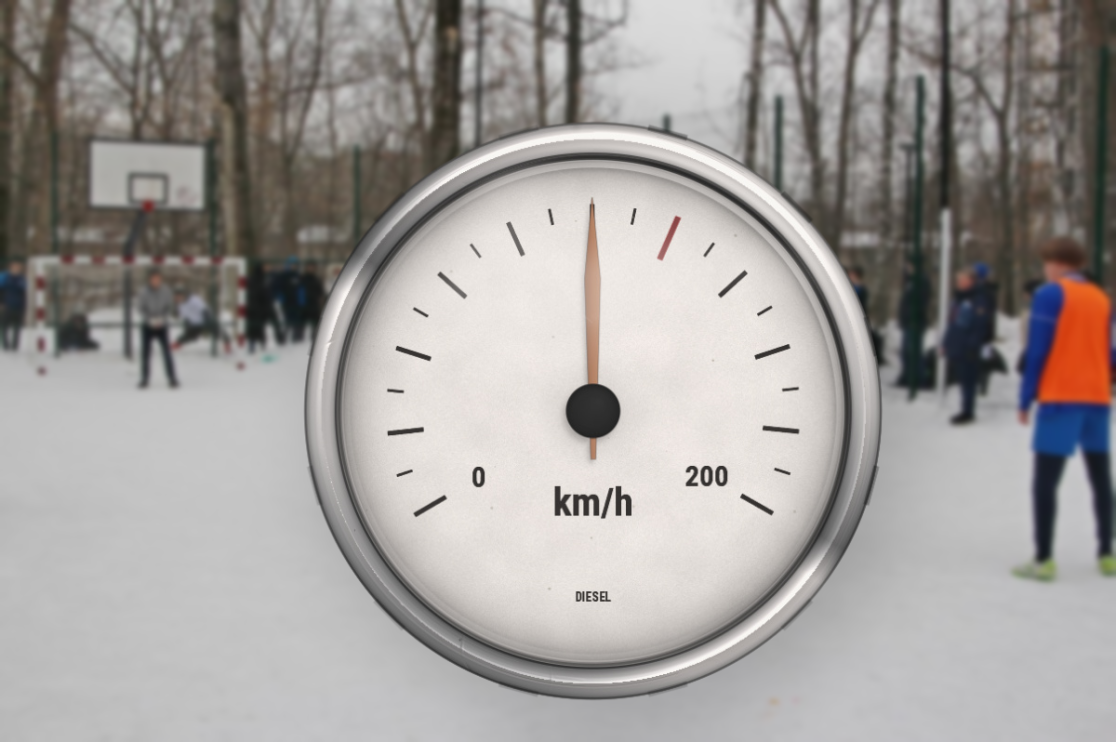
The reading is 100
